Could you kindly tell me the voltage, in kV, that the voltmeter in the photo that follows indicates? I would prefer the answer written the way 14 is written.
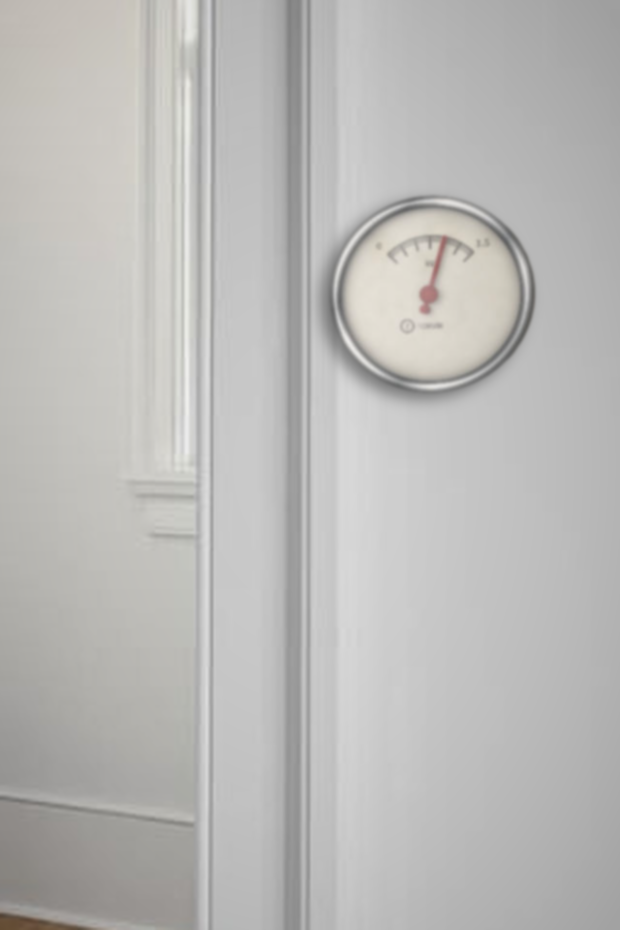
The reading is 1
